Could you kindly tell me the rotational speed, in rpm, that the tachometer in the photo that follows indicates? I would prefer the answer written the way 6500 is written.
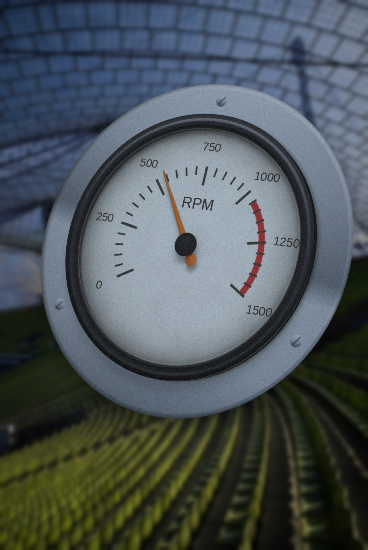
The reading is 550
